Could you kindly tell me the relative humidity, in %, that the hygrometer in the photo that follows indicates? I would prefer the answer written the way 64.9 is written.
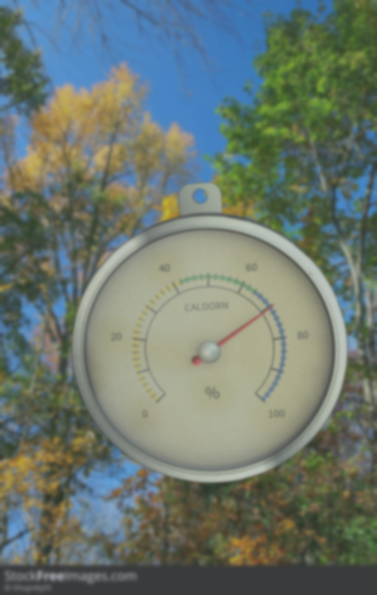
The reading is 70
